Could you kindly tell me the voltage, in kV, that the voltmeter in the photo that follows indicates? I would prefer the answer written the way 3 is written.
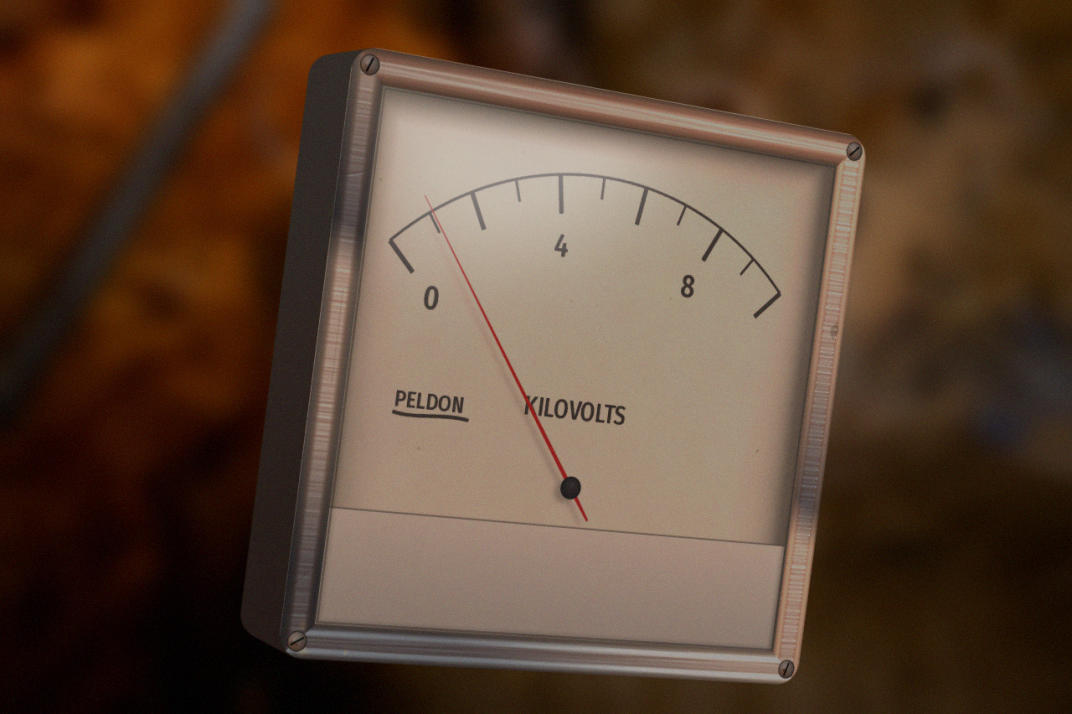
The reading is 1
